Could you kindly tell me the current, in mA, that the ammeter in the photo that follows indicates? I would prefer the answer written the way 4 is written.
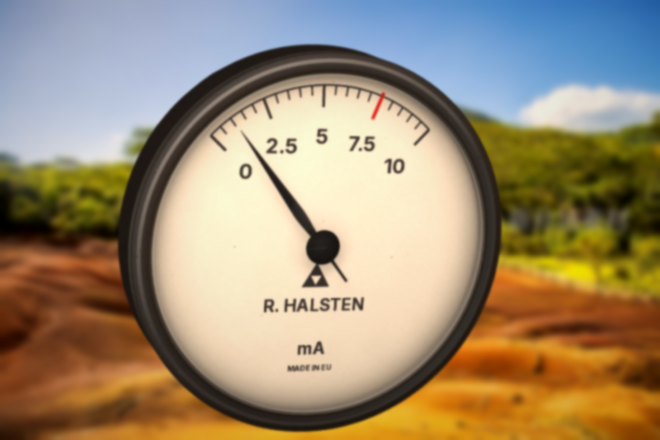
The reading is 1
